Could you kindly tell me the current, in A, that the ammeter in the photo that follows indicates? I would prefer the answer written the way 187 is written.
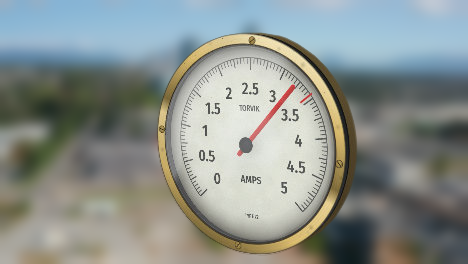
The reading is 3.25
